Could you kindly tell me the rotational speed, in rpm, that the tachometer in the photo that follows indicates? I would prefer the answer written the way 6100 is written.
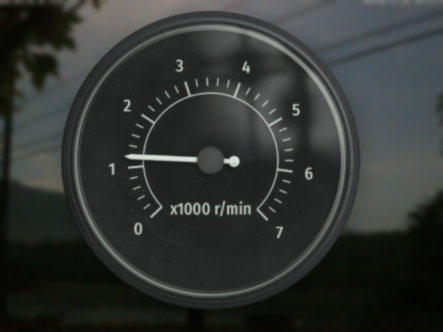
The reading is 1200
